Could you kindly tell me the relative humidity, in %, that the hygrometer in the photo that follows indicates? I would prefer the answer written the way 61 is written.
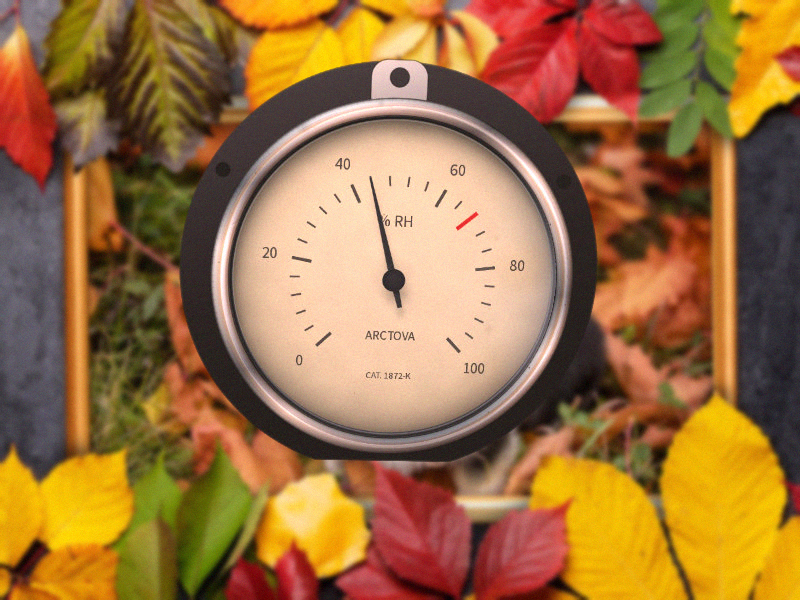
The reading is 44
